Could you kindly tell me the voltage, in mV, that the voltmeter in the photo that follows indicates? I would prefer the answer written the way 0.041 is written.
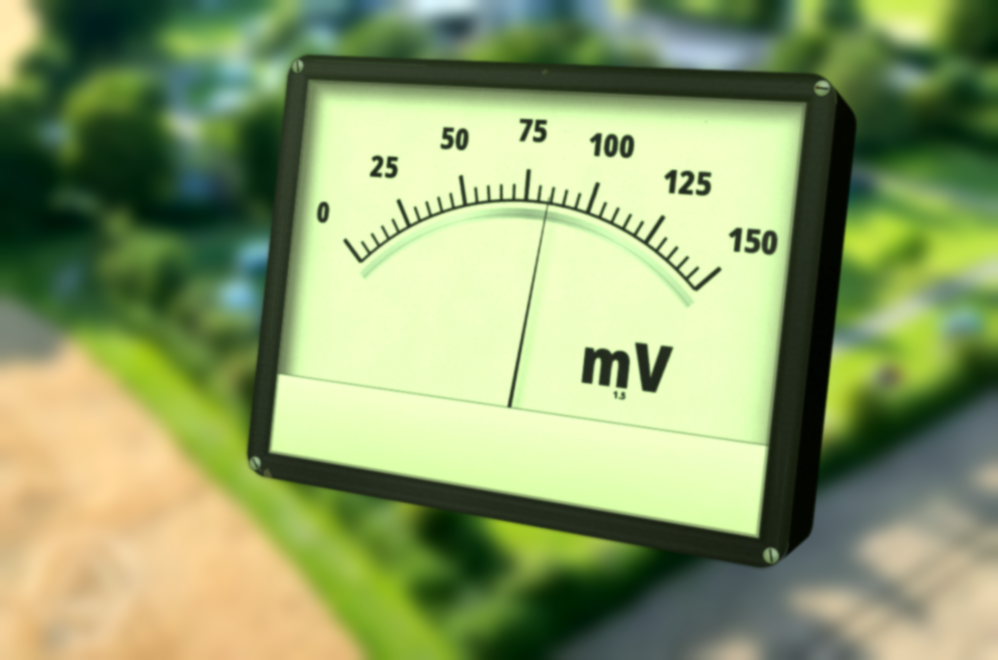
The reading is 85
